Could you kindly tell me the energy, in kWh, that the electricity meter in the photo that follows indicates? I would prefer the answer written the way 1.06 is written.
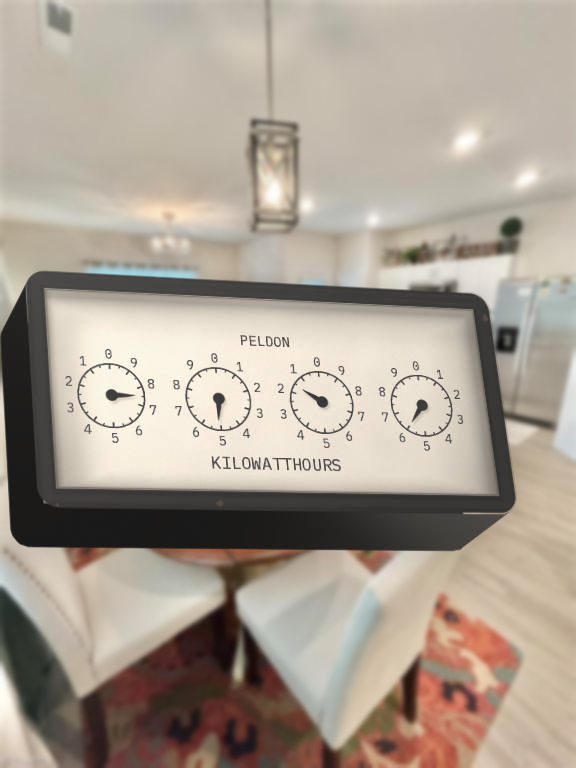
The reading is 7516
